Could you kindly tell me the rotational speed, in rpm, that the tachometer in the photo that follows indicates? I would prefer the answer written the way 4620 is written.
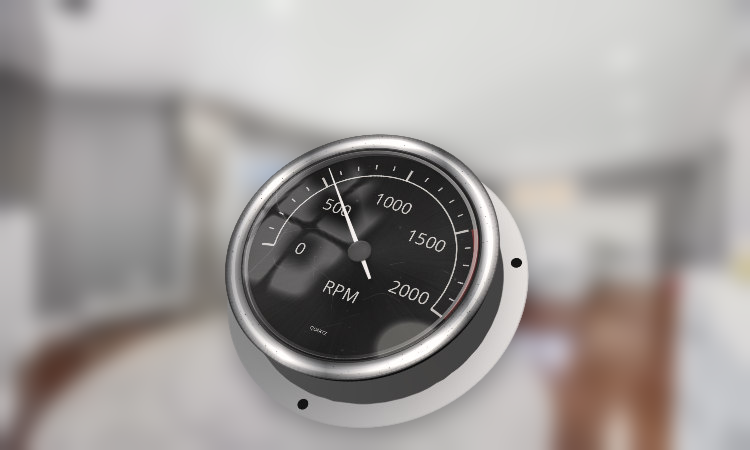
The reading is 550
